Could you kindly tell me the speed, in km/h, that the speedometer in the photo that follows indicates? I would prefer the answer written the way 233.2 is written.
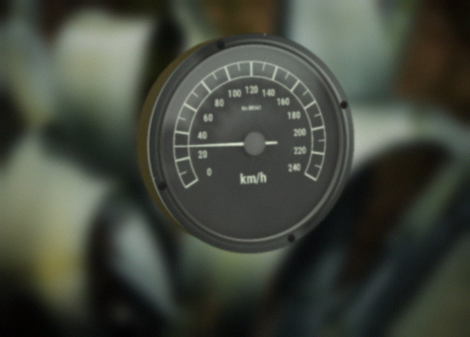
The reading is 30
